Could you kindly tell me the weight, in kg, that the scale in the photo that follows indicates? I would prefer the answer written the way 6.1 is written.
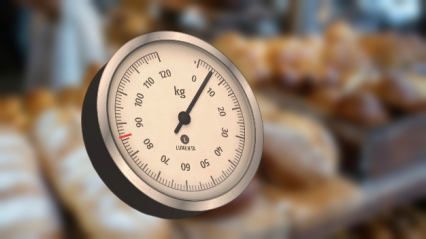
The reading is 5
